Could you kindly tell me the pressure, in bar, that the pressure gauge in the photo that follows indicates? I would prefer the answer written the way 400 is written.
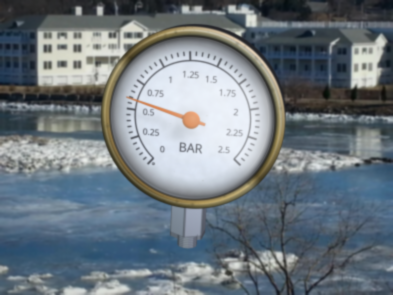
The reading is 0.6
